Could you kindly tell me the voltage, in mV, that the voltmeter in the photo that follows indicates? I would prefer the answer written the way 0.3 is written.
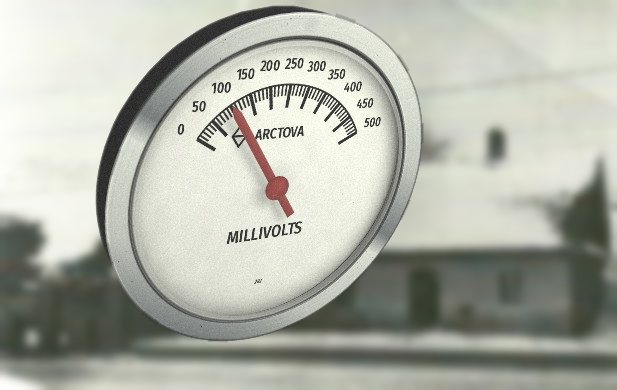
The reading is 100
